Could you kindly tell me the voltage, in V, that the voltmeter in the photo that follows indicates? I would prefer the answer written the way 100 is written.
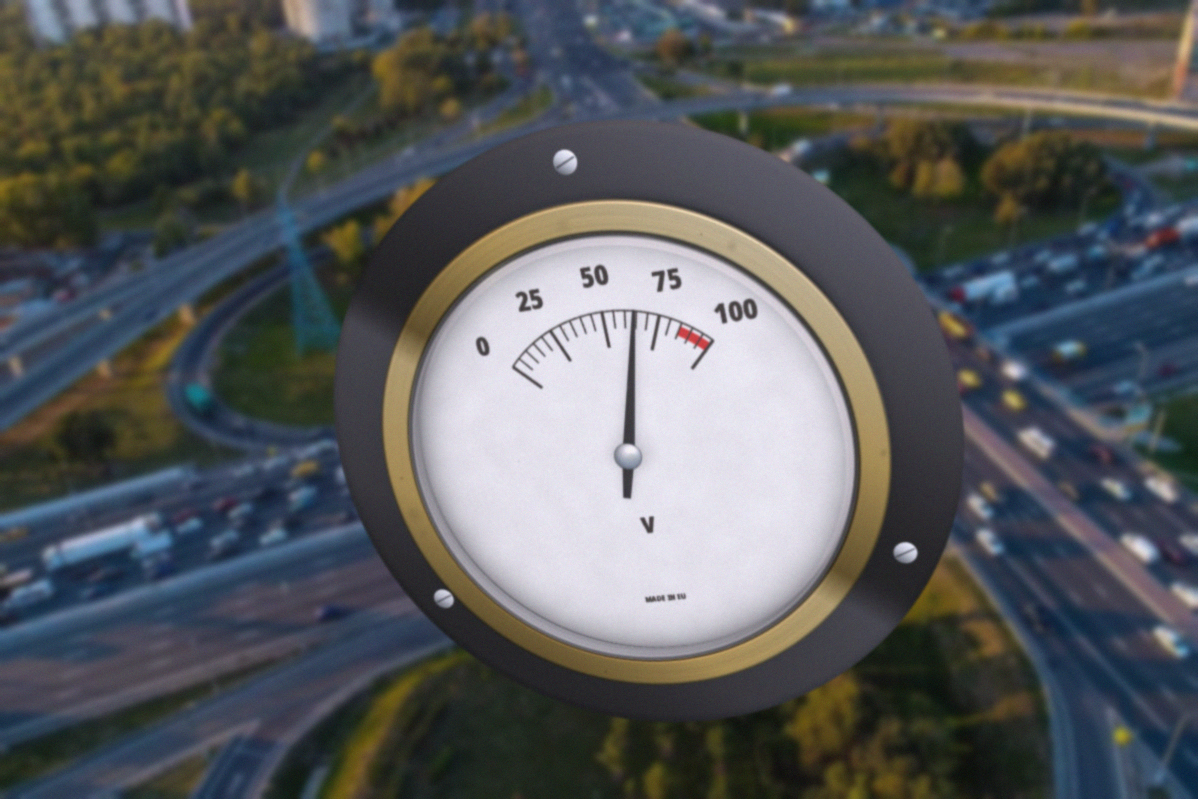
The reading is 65
